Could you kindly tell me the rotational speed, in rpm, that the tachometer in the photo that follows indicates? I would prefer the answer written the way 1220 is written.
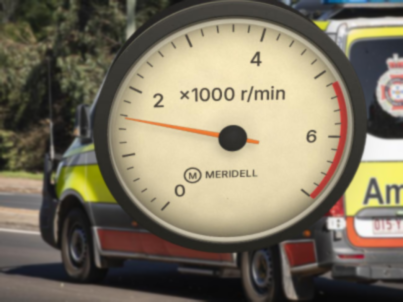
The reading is 1600
